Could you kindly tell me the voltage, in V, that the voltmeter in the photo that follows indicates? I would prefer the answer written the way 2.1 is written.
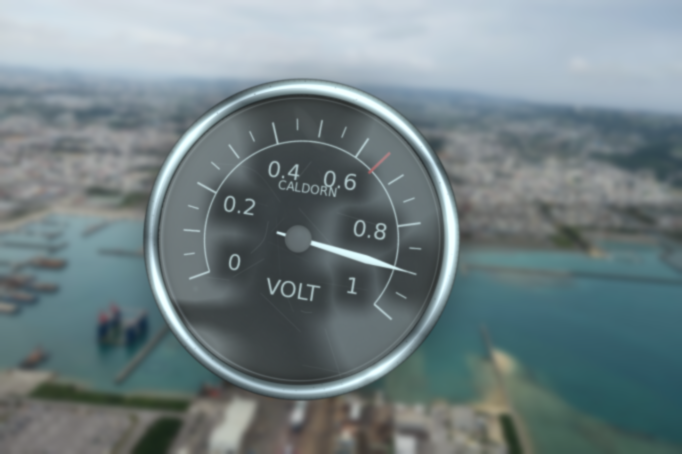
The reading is 0.9
